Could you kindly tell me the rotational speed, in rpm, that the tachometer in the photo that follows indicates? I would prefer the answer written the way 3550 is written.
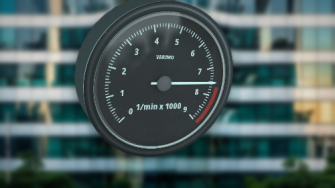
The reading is 7500
